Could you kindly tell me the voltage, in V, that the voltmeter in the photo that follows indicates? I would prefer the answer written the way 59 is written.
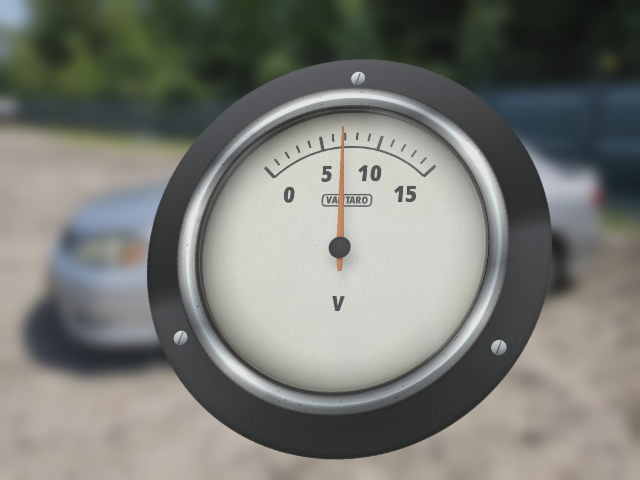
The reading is 7
